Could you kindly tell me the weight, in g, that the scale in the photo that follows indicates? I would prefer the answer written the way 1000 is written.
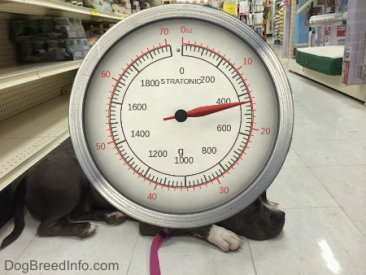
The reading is 440
